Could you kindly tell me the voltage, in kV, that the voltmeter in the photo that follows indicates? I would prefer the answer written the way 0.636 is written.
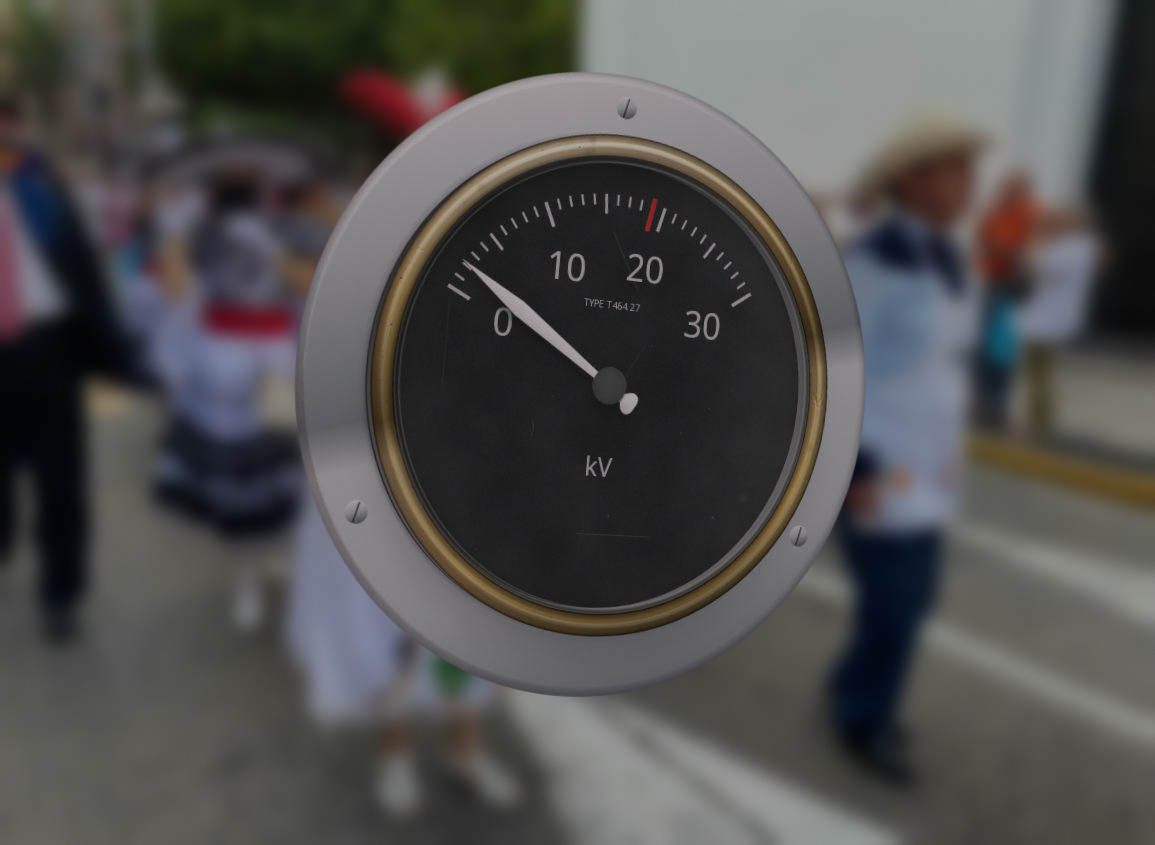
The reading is 2
